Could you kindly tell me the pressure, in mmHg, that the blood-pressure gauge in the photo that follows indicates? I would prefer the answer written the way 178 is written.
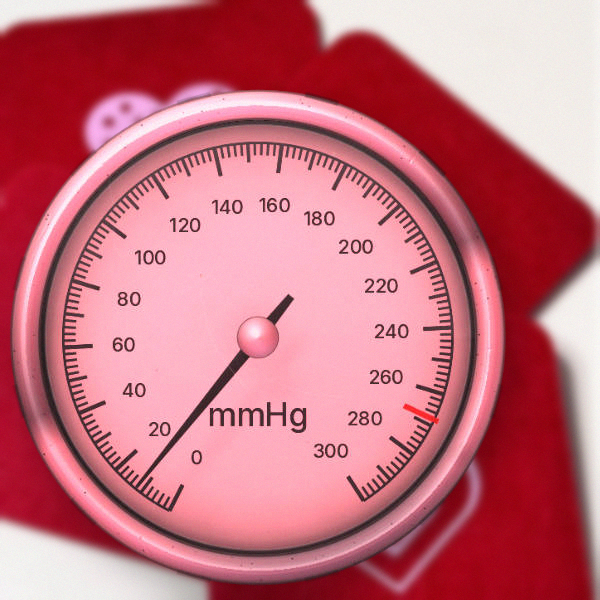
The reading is 12
